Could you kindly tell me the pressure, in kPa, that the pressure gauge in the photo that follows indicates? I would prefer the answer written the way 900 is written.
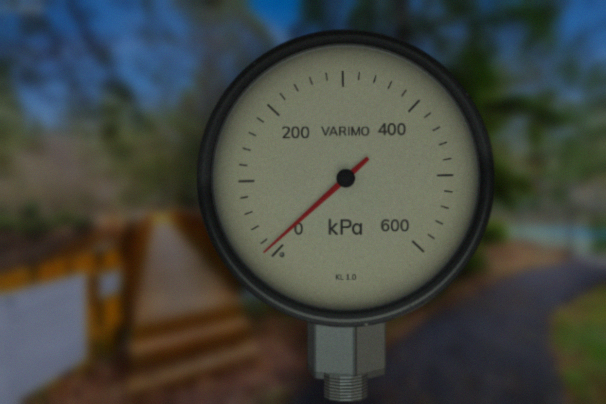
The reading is 10
